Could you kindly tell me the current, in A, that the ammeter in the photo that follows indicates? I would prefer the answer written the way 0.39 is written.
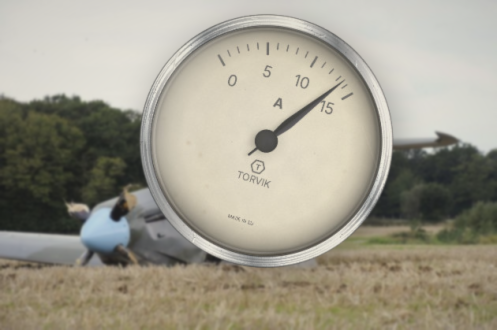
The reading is 13.5
